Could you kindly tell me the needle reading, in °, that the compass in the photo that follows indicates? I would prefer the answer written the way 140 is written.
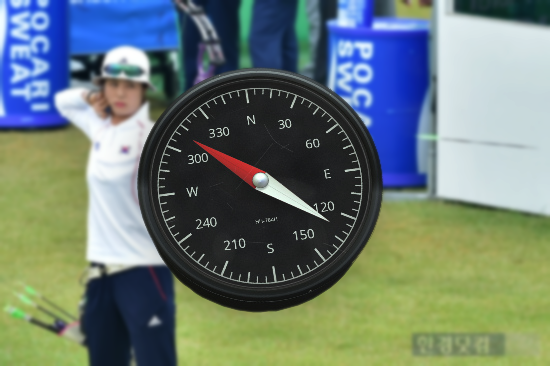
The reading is 310
